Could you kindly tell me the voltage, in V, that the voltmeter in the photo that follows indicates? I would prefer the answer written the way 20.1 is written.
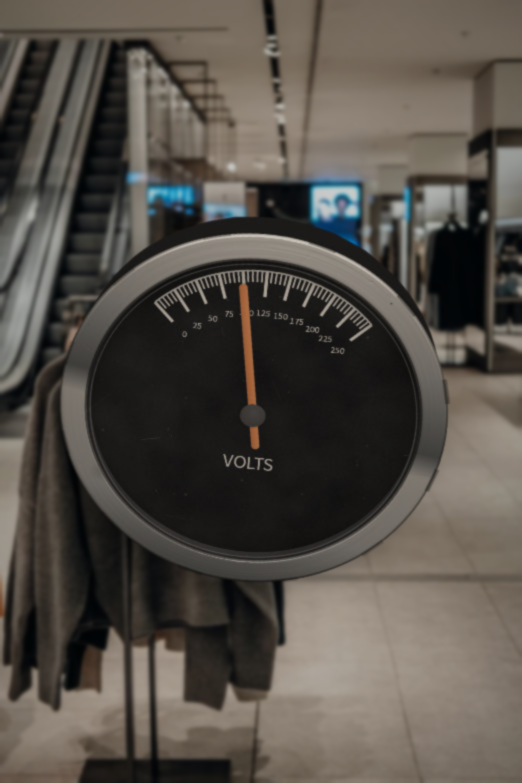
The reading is 100
